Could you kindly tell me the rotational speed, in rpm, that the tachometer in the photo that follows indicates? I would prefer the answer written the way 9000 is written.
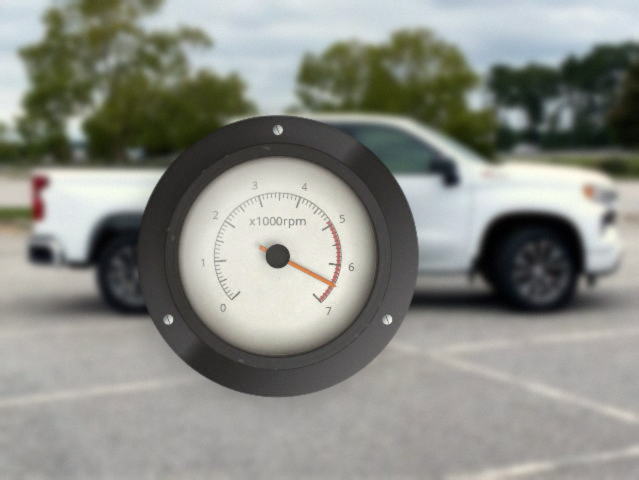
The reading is 6500
